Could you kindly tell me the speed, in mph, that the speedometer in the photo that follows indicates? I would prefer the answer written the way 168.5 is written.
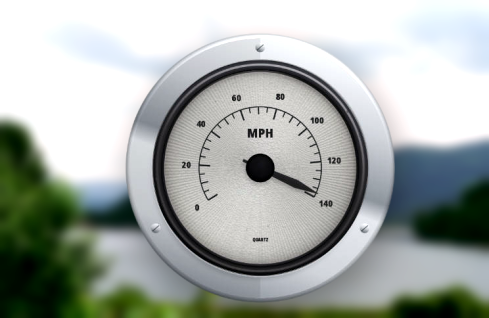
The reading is 137.5
